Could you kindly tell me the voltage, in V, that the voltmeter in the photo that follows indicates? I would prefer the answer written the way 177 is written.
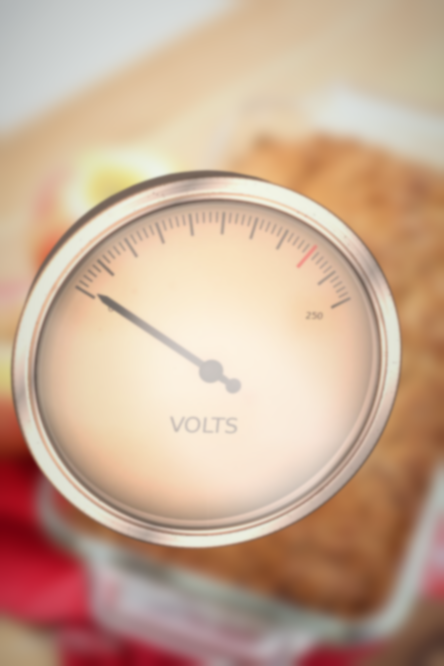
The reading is 5
